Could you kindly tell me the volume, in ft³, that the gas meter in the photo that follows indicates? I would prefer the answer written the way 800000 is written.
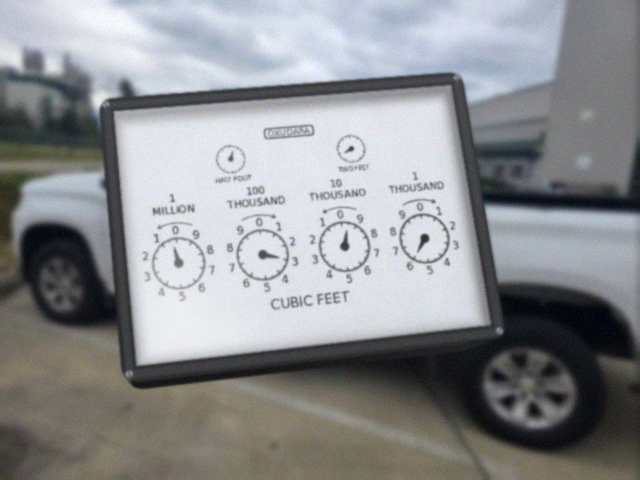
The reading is 29600
